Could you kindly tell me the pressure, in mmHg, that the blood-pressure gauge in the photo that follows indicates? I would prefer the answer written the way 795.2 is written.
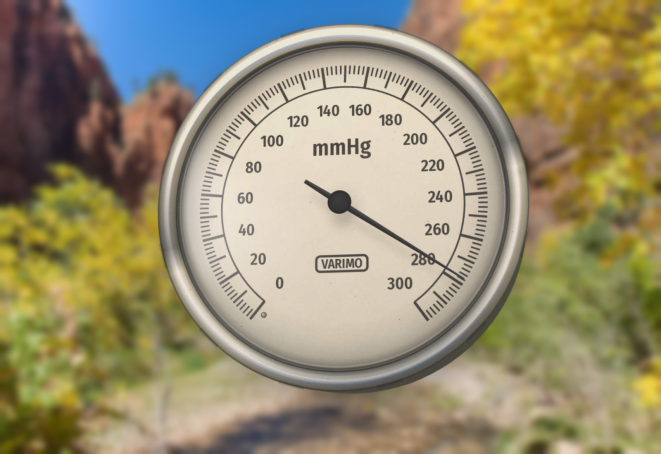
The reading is 278
